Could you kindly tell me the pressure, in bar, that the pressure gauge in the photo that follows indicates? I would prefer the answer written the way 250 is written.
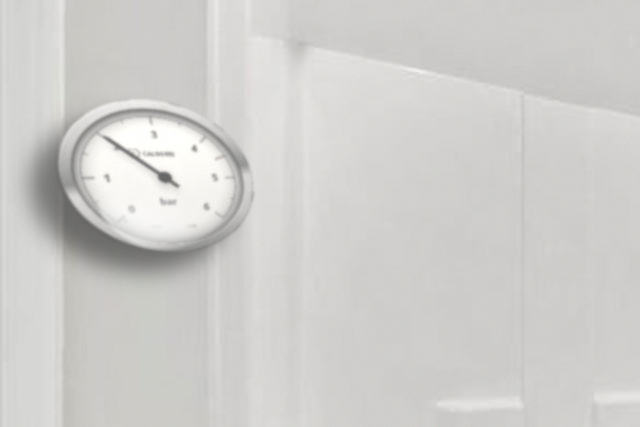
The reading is 2
